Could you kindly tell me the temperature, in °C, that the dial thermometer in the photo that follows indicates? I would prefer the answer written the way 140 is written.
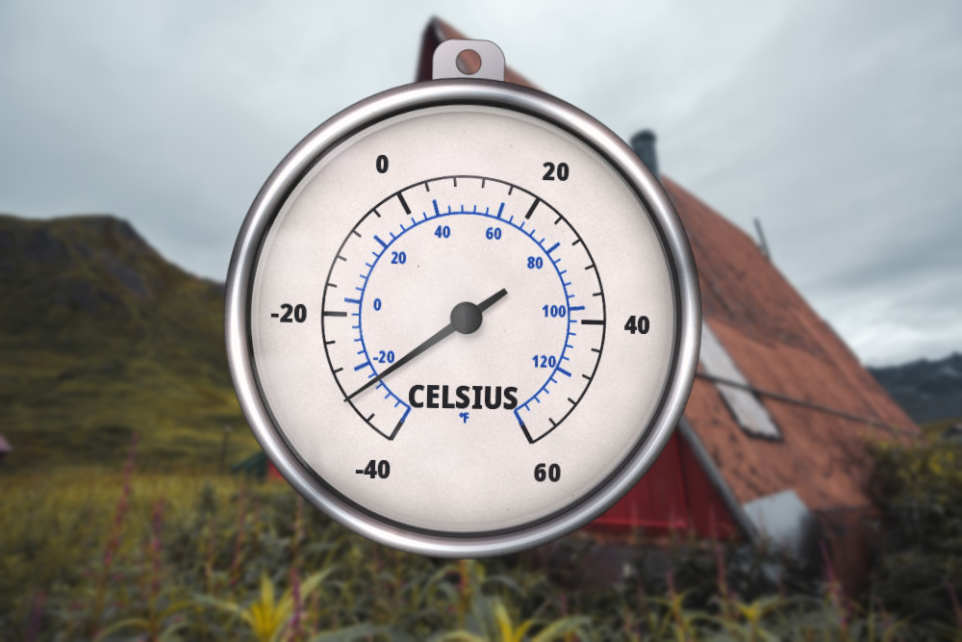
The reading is -32
